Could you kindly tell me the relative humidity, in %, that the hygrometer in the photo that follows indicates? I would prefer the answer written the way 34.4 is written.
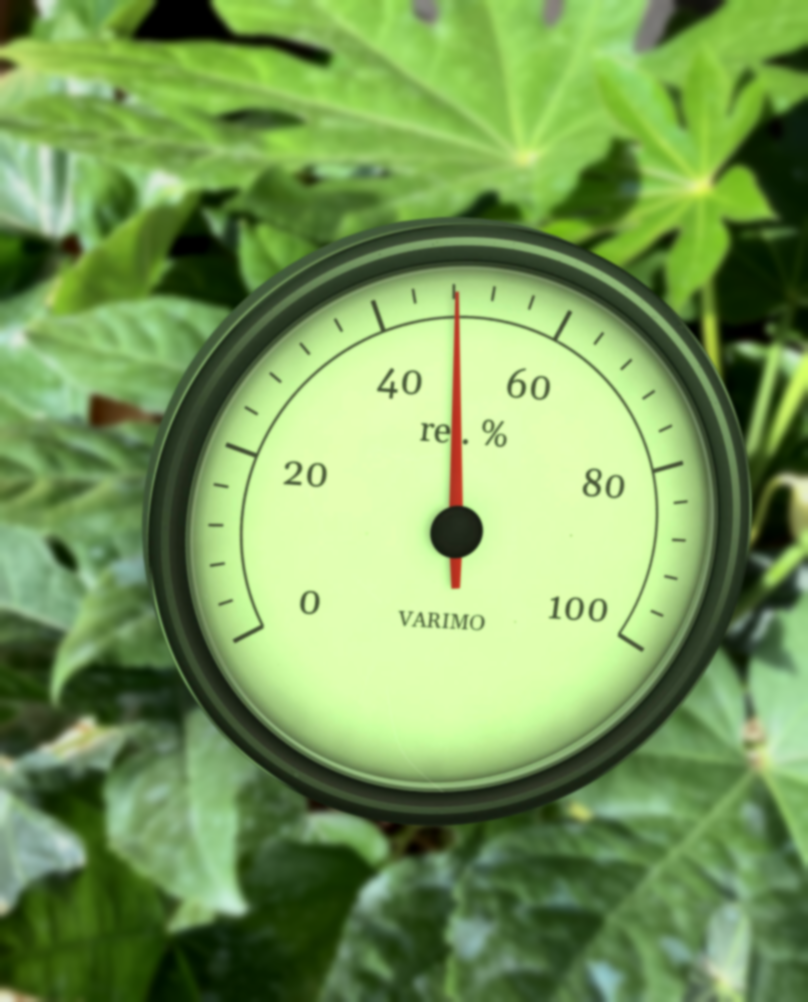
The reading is 48
